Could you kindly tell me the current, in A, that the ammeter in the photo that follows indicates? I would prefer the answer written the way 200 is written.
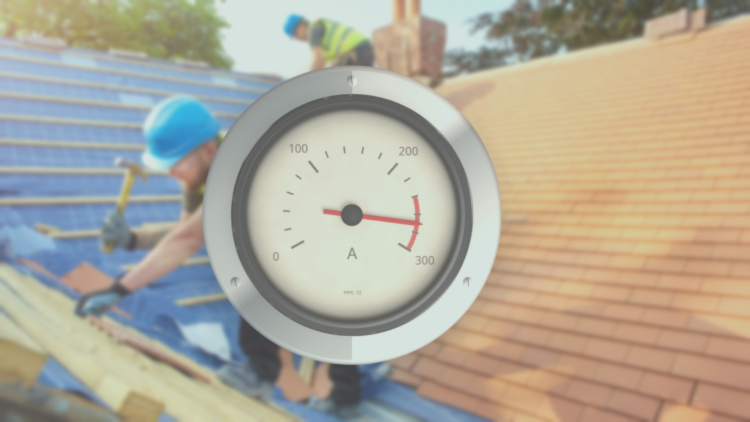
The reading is 270
